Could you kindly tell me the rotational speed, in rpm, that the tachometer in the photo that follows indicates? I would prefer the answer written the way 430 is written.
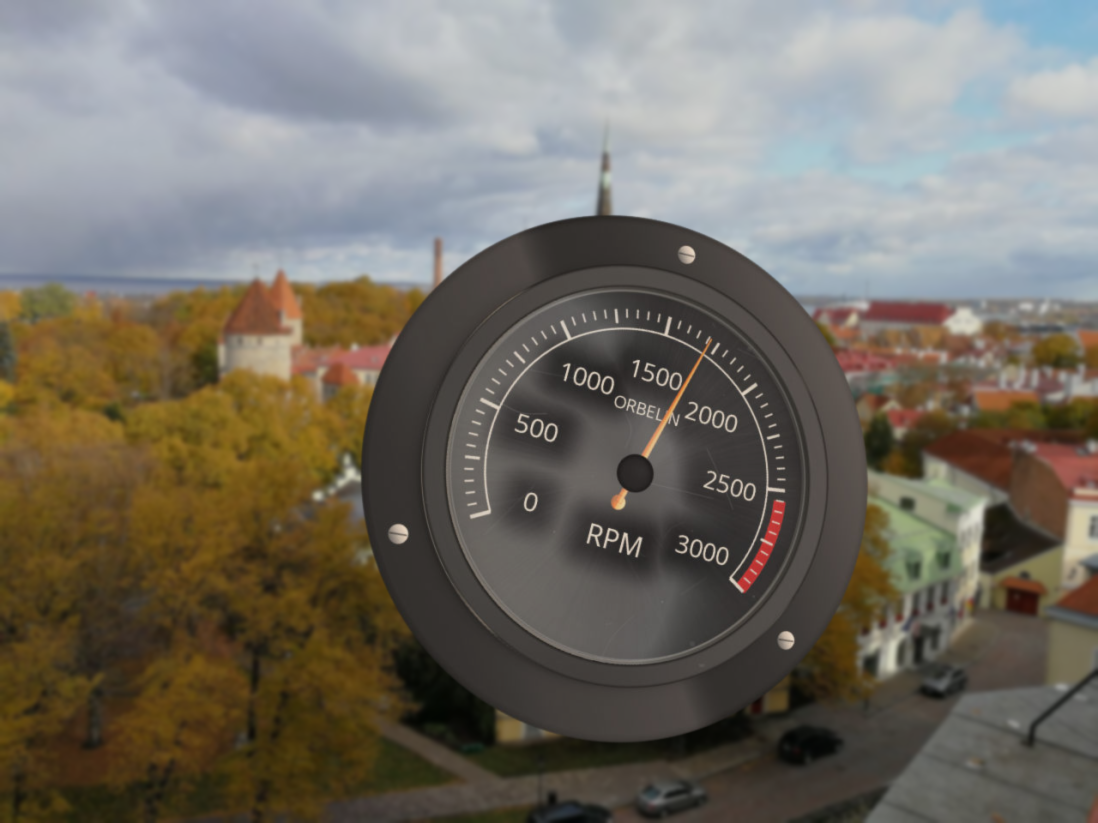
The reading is 1700
